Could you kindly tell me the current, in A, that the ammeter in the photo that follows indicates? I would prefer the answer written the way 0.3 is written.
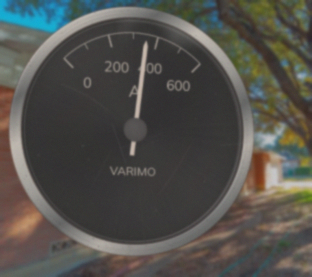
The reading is 350
